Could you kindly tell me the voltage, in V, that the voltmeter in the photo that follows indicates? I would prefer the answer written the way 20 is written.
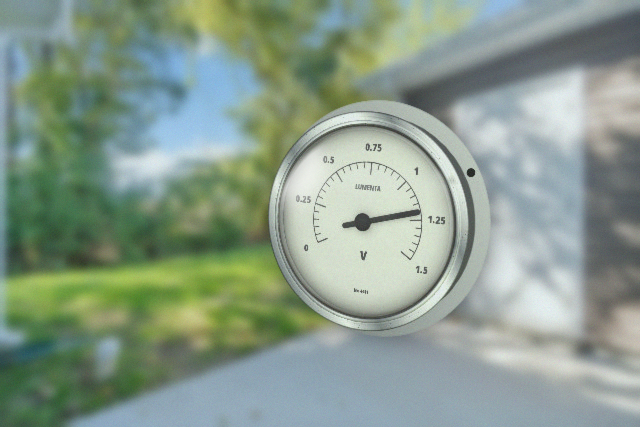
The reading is 1.2
